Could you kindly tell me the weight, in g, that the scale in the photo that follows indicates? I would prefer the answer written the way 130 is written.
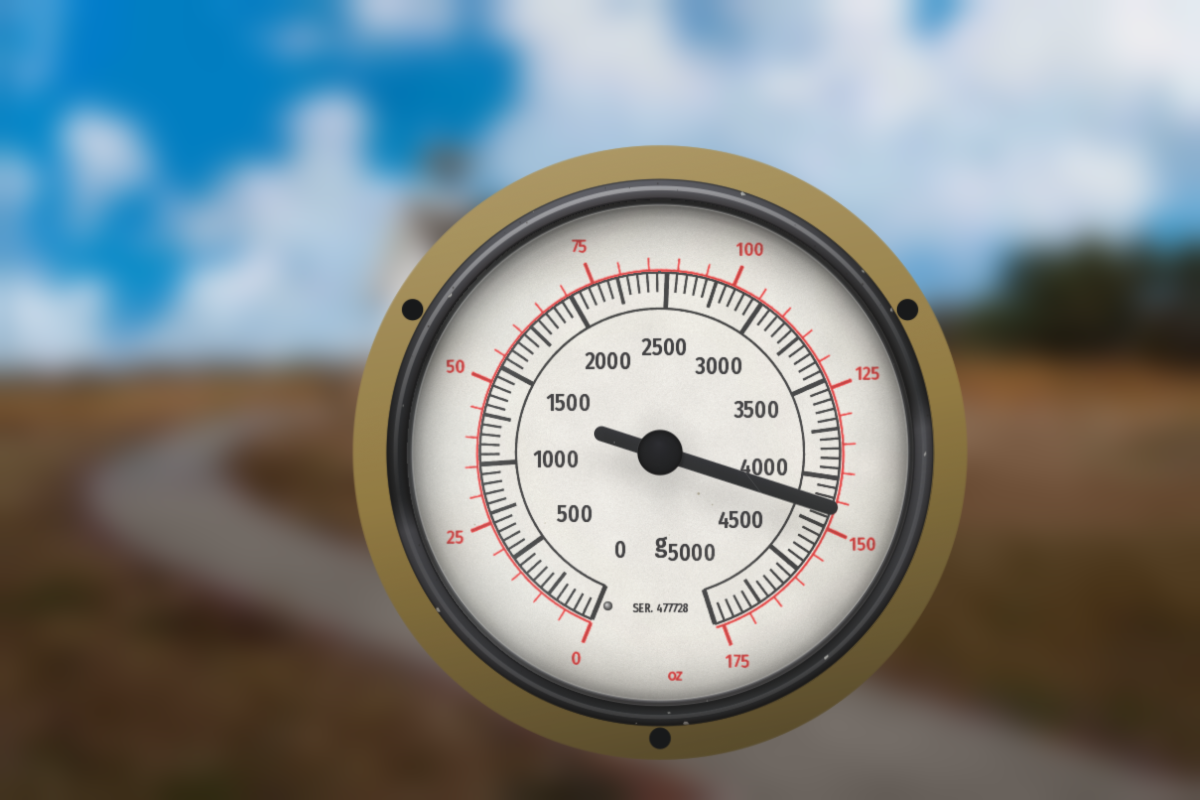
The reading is 4150
